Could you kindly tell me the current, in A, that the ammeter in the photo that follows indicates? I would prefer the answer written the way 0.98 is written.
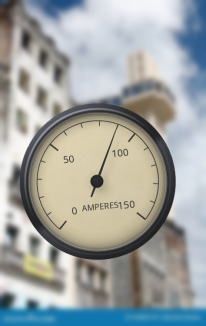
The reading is 90
